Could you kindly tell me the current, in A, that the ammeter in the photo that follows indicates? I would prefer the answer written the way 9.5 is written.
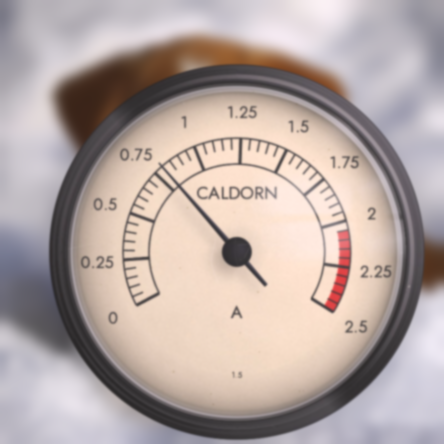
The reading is 0.8
